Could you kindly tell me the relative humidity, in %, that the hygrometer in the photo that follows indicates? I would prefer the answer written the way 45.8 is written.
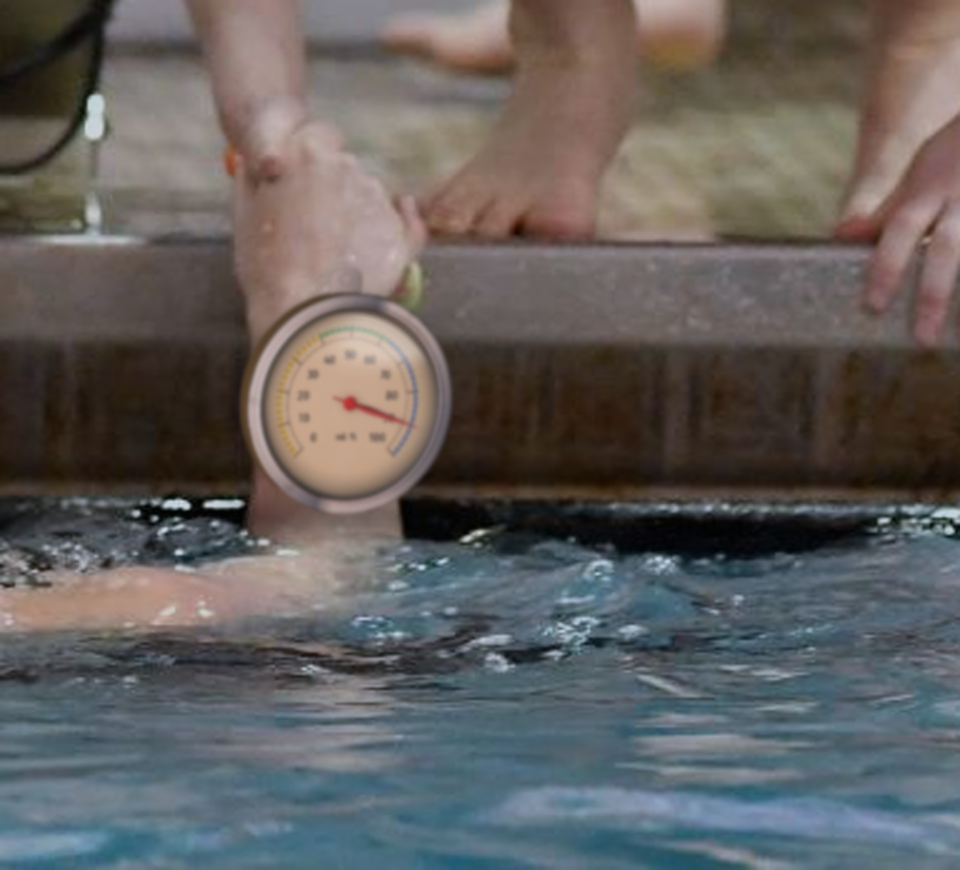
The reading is 90
